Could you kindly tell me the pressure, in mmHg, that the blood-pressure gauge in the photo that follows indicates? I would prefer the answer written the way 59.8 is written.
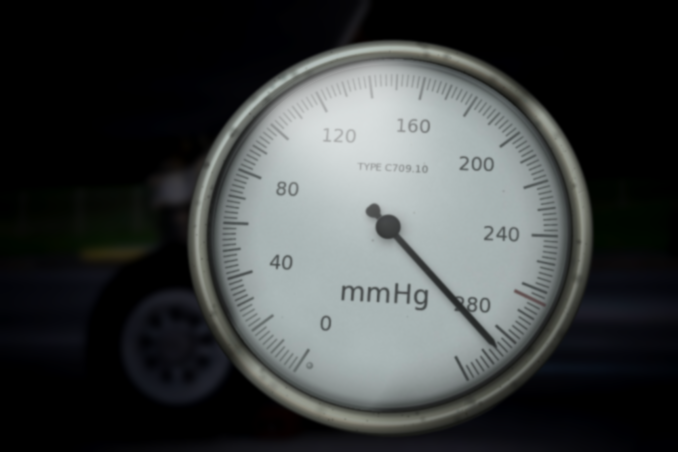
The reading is 286
